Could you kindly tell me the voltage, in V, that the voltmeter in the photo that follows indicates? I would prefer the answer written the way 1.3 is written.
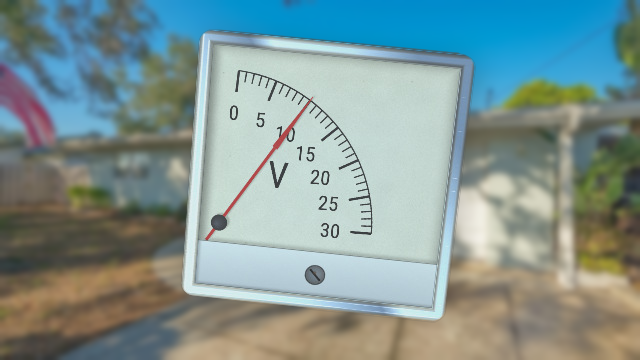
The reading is 10
